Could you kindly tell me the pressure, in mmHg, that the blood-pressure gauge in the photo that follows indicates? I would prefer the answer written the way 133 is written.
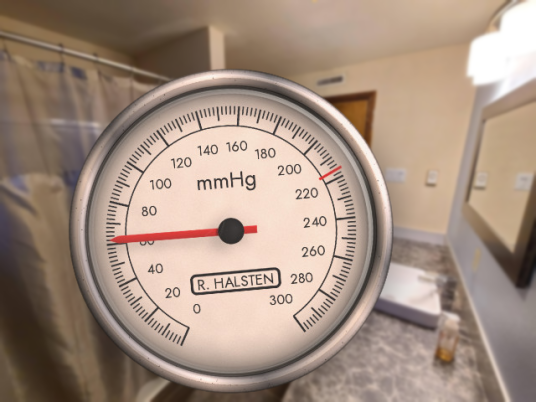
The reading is 62
